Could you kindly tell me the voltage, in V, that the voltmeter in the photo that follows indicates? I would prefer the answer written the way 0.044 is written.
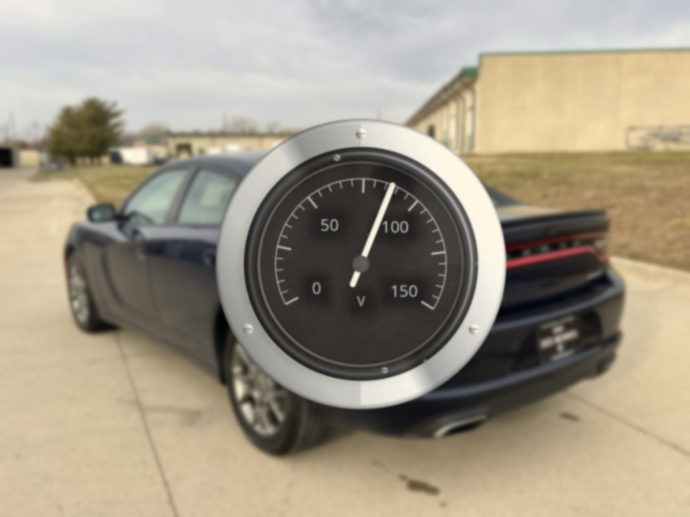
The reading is 87.5
